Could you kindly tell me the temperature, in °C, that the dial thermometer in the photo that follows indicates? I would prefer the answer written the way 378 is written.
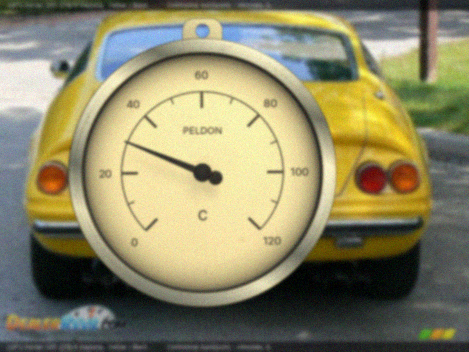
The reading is 30
